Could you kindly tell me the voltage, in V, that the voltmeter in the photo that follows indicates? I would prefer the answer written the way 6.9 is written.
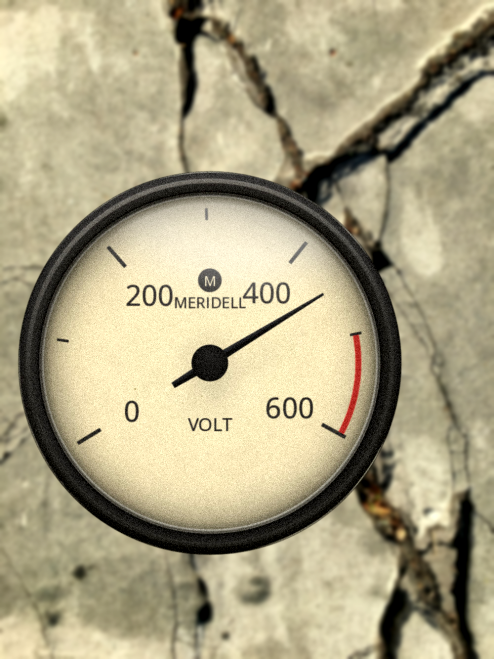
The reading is 450
